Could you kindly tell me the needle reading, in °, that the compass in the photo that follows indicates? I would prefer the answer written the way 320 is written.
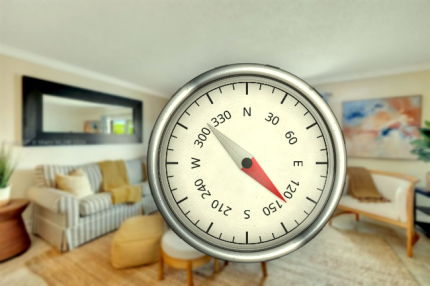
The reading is 135
